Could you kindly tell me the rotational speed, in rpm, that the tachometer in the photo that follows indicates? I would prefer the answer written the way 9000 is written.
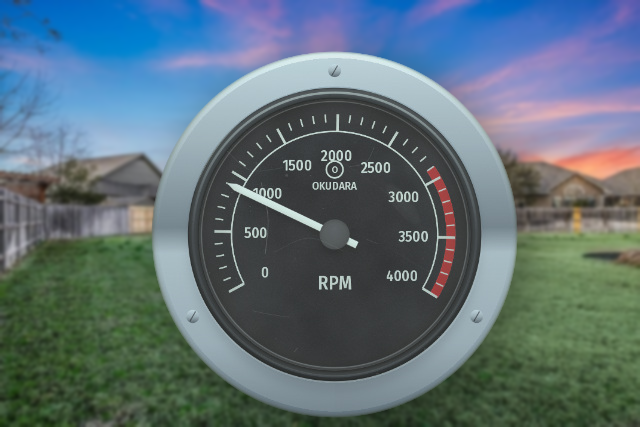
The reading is 900
